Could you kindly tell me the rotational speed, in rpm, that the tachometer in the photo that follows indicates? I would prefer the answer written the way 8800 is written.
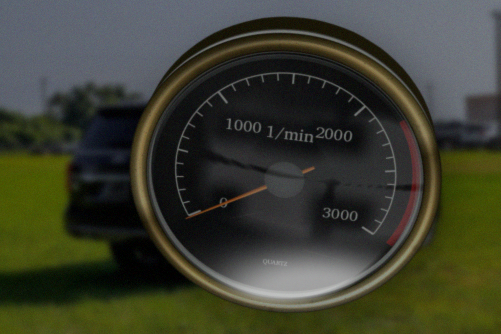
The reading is 0
